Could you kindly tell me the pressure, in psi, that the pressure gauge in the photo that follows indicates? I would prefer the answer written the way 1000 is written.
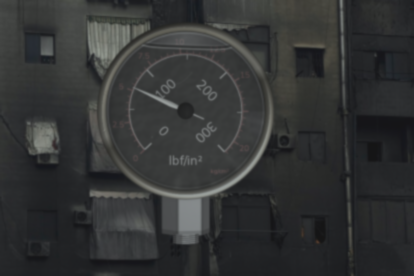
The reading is 75
